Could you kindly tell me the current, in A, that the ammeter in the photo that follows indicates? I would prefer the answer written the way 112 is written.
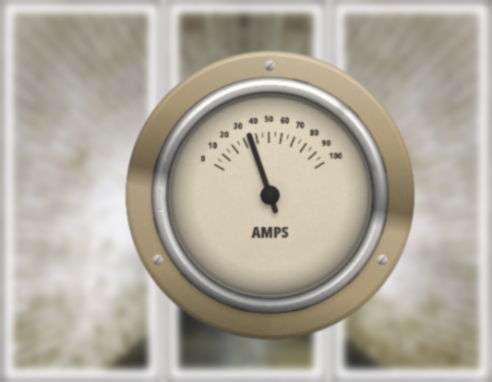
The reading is 35
